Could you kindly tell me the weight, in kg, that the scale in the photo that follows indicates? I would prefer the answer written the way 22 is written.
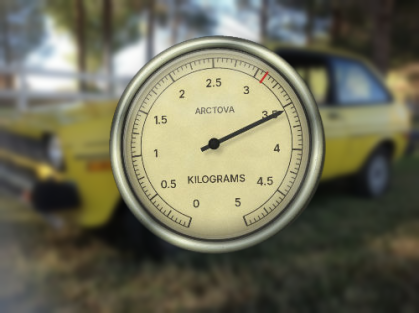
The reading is 3.55
